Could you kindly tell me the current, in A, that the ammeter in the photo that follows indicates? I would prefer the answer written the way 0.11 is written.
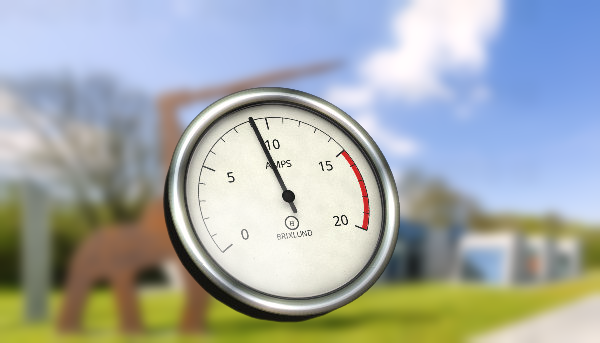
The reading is 9
